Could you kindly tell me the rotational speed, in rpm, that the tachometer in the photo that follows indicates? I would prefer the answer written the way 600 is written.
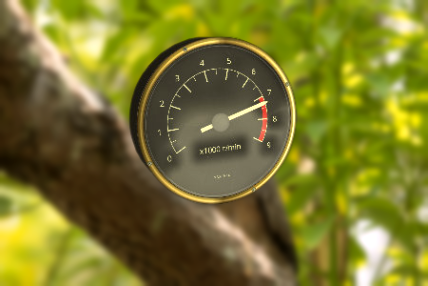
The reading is 7250
